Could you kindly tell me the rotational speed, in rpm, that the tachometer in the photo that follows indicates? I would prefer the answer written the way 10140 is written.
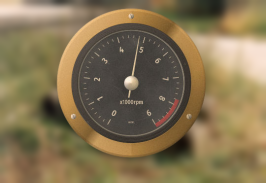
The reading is 4800
